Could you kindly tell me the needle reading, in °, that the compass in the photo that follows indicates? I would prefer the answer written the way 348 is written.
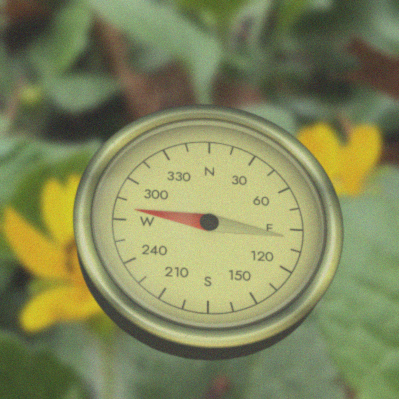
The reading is 277.5
